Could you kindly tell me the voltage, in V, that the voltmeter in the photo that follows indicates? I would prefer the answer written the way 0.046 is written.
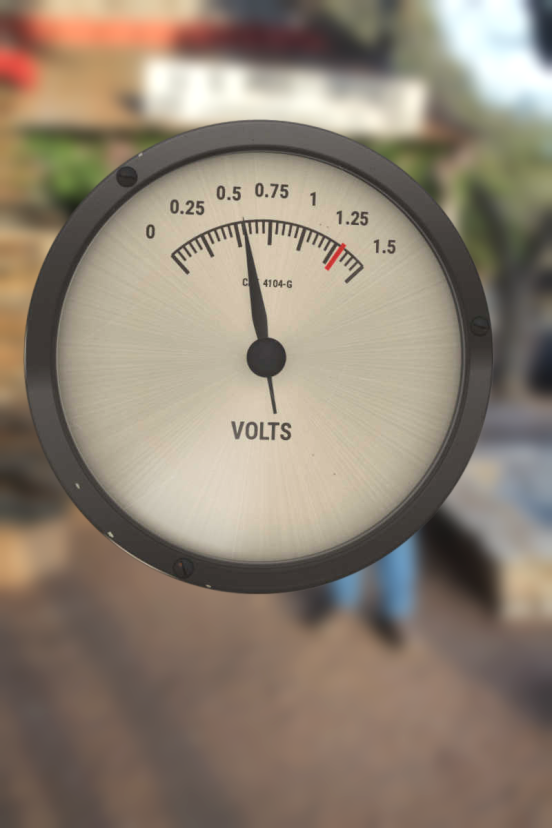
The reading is 0.55
